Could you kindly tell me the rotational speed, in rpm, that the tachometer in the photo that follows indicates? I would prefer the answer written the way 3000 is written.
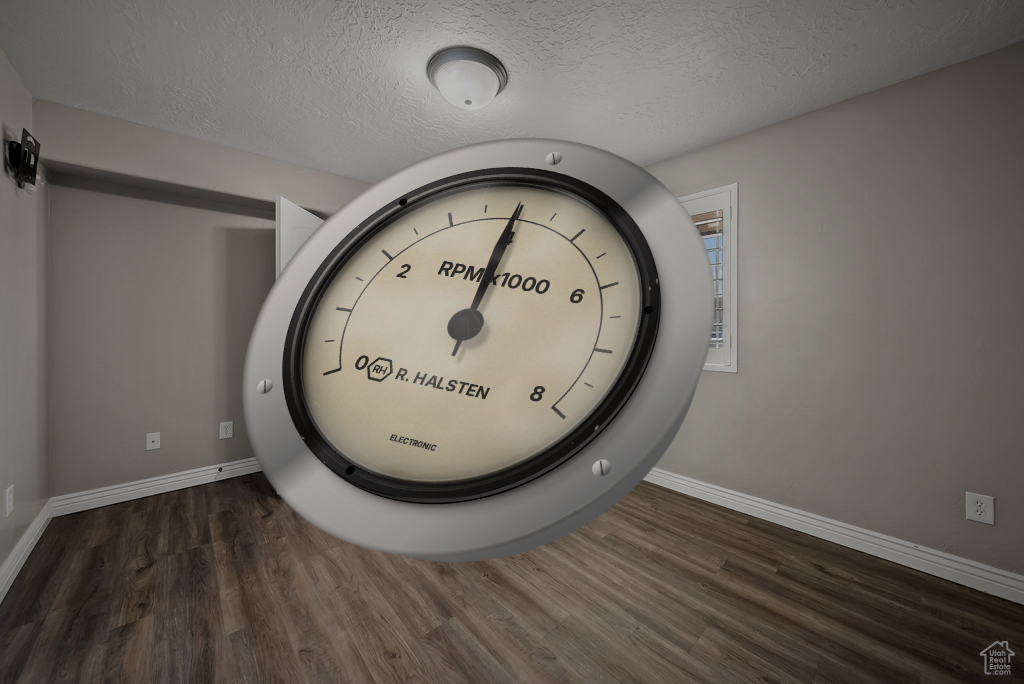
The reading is 4000
